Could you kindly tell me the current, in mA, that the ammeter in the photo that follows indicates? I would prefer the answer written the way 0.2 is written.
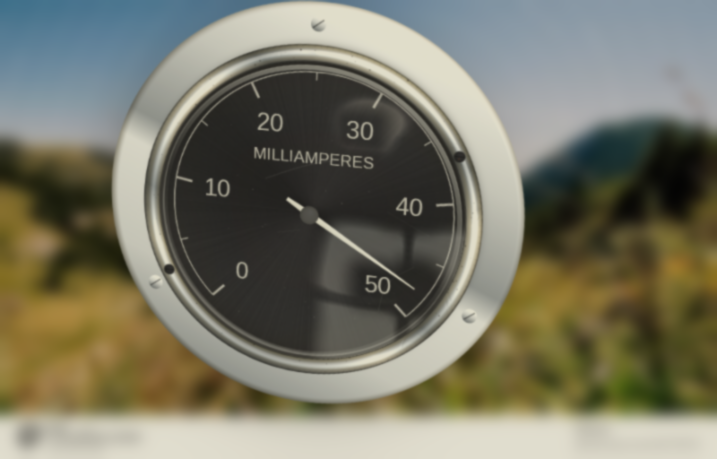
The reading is 47.5
